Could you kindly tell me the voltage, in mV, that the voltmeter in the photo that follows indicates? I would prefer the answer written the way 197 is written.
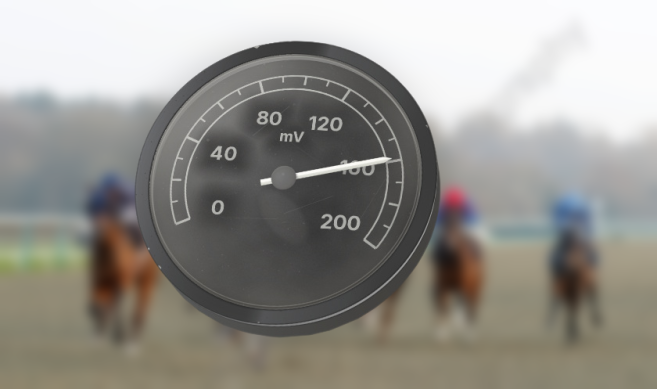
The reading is 160
